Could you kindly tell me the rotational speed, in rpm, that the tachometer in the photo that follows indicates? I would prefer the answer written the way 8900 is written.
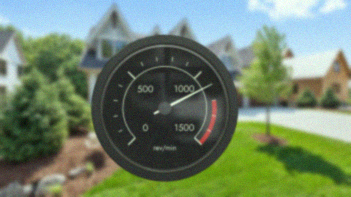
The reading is 1100
